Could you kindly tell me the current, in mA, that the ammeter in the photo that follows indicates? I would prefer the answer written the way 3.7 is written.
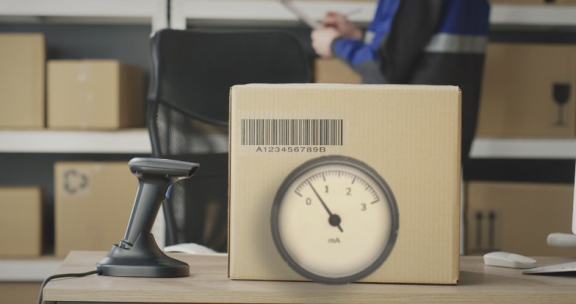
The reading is 0.5
